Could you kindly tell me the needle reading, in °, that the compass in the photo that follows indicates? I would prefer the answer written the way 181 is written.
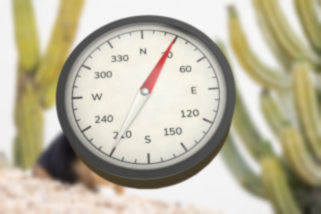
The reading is 30
